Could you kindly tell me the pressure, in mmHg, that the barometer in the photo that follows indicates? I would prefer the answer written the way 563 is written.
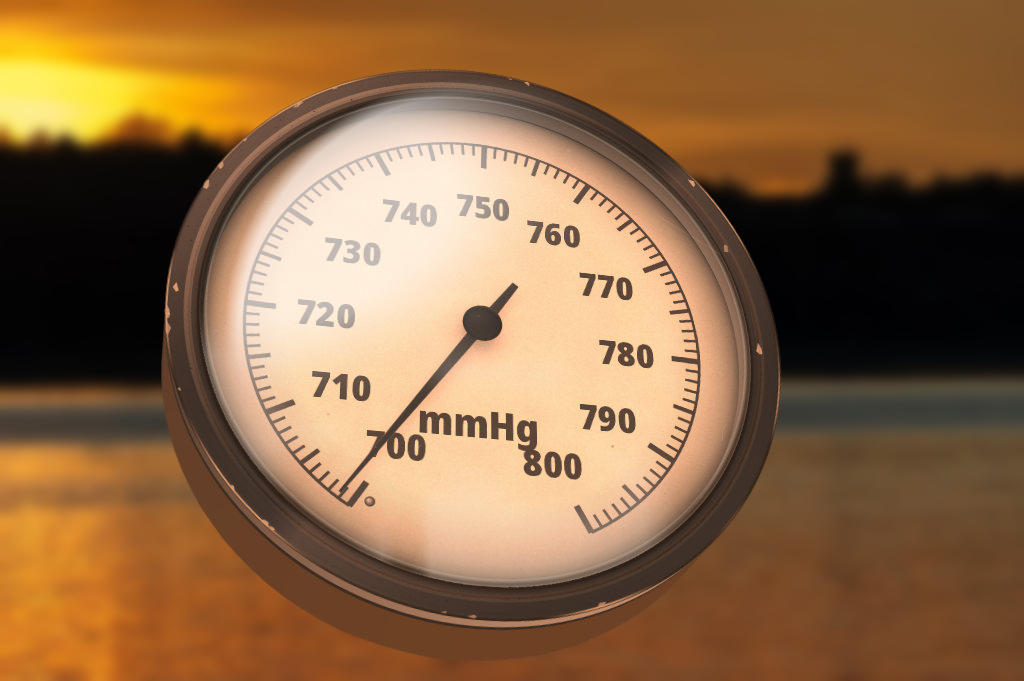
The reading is 701
